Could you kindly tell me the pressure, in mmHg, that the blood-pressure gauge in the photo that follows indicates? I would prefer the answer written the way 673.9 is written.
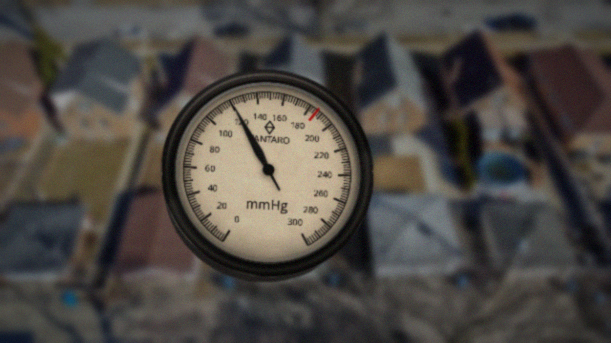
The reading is 120
